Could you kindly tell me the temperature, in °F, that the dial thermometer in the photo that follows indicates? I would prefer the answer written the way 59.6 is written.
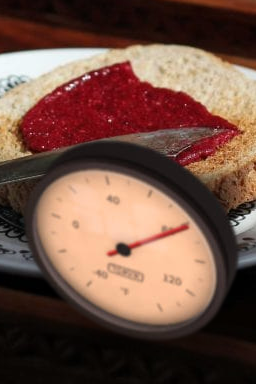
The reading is 80
